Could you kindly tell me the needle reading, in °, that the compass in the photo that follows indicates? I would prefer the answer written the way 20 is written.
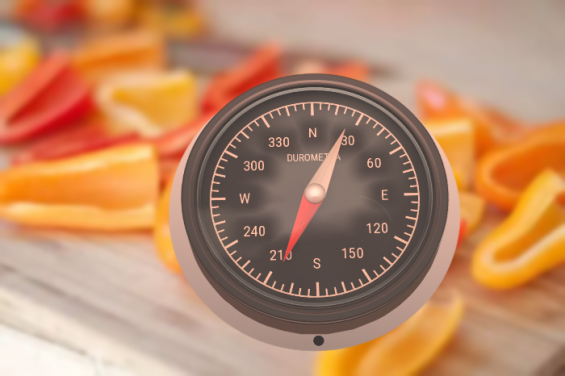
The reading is 205
